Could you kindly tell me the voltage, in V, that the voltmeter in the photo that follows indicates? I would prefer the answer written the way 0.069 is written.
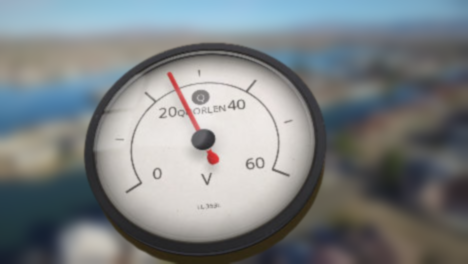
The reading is 25
